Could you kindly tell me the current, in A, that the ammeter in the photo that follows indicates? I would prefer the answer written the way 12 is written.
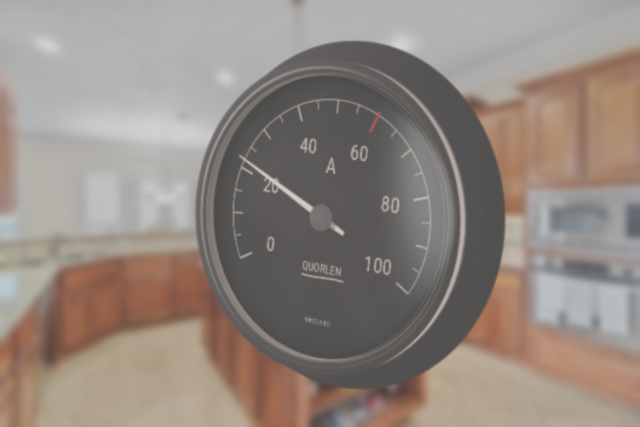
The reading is 22.5
